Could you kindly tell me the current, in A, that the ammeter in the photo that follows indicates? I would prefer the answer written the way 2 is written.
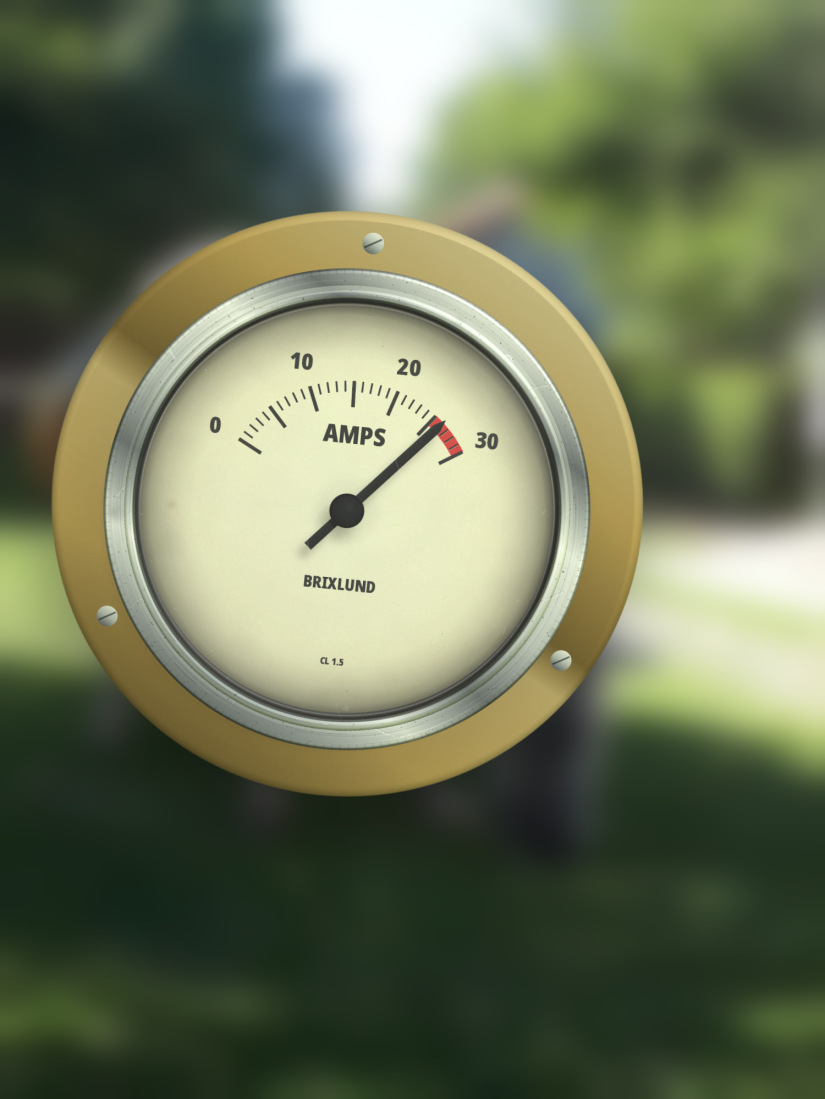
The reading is 26
